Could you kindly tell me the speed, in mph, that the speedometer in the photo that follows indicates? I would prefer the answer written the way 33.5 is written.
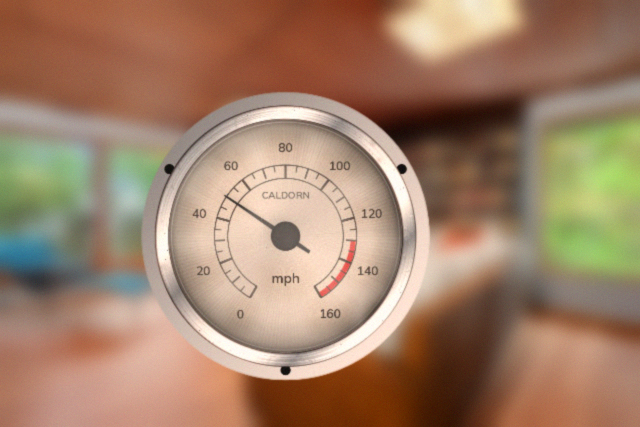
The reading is 50
